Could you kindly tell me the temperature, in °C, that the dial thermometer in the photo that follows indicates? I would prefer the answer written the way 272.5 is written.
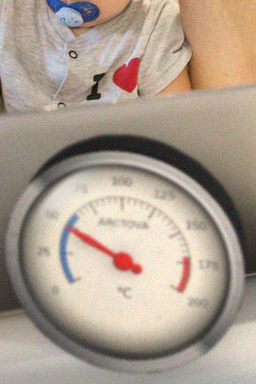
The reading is 50
